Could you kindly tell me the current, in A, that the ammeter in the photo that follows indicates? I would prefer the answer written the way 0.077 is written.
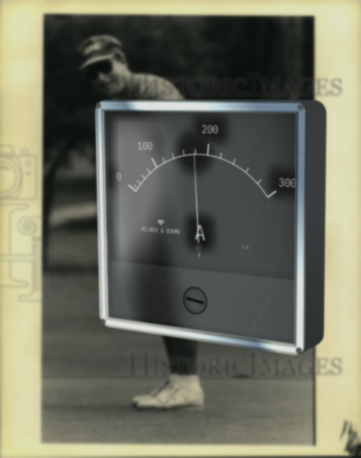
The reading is 180
